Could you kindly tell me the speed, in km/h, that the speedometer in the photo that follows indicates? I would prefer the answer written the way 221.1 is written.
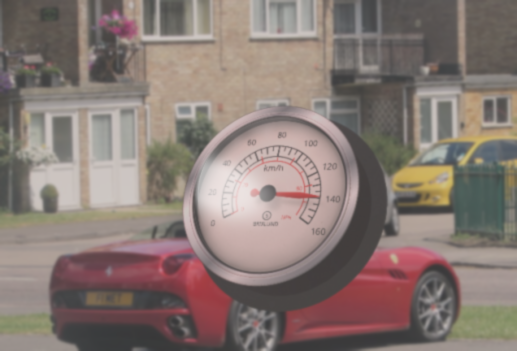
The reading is 140
